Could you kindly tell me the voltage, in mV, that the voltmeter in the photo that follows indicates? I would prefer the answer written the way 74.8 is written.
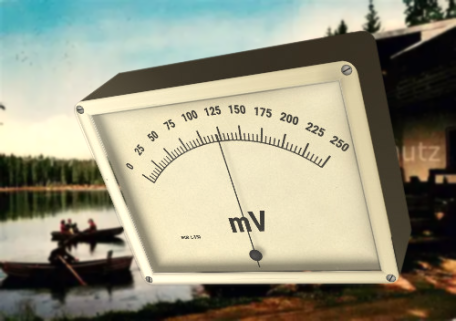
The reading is 125
